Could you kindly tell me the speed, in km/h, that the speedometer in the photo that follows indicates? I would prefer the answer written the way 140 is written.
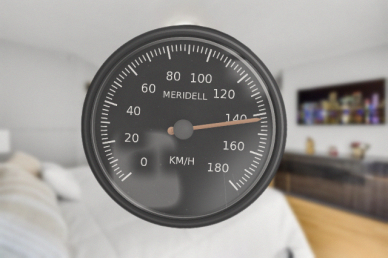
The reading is 142
